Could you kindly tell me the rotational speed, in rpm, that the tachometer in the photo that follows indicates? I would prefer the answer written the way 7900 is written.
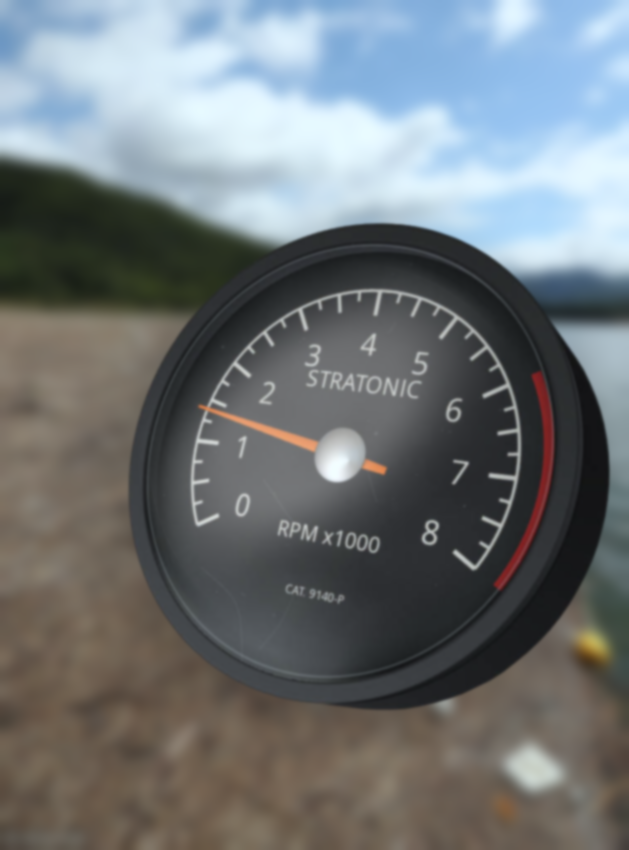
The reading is 1375
